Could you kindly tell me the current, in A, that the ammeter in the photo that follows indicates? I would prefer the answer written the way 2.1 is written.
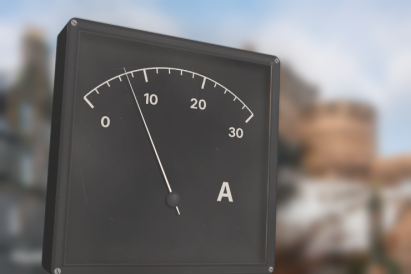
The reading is 7
